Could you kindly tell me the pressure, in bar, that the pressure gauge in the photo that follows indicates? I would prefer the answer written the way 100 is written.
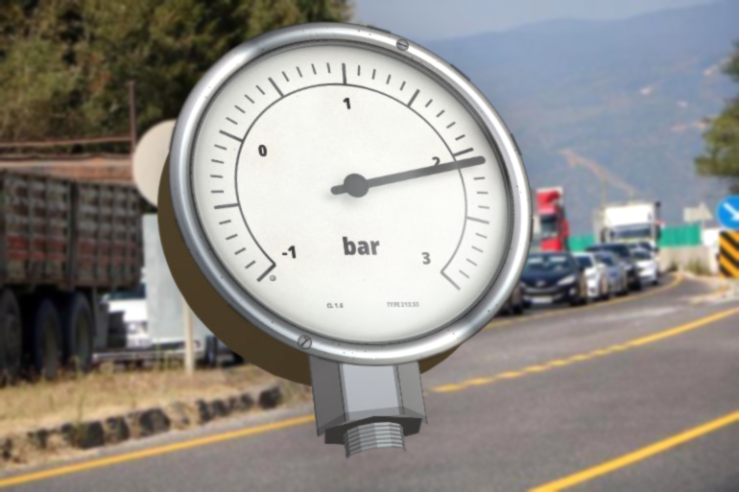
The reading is 2.1
